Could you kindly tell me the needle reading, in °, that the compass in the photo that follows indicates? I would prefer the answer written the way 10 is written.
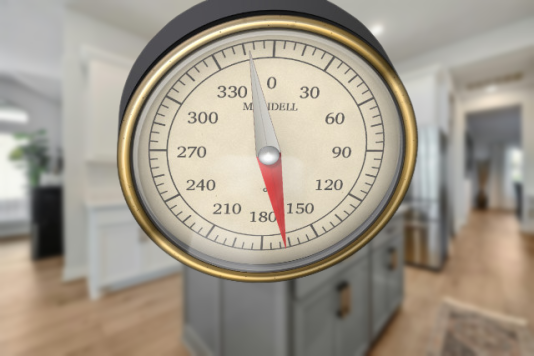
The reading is 167.5
